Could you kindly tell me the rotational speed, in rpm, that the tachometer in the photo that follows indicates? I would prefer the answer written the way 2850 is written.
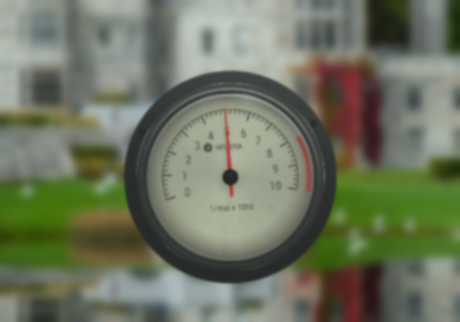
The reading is 5000
